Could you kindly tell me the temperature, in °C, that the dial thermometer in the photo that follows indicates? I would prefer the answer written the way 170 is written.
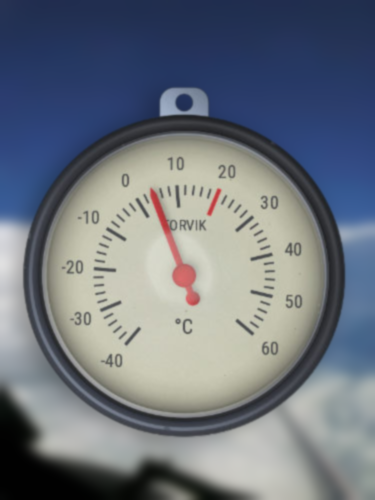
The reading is 4
